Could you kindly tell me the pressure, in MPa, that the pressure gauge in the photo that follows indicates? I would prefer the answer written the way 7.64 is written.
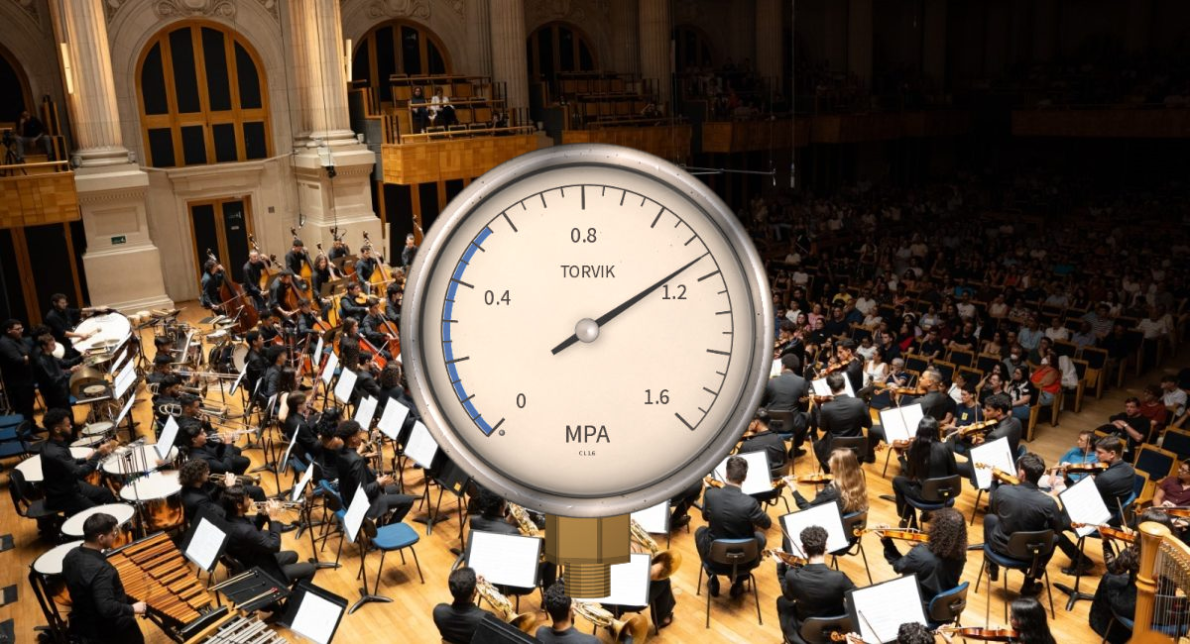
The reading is 1.15
